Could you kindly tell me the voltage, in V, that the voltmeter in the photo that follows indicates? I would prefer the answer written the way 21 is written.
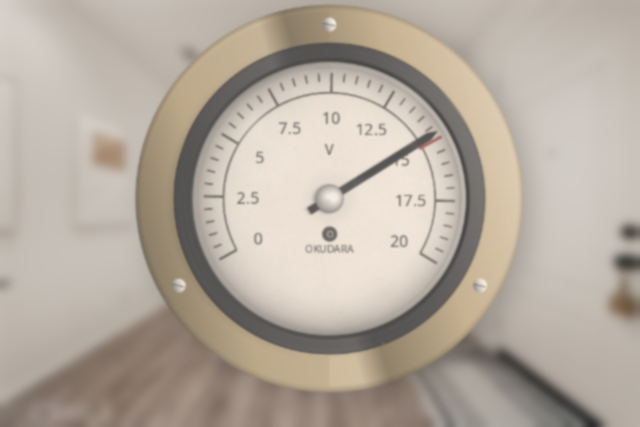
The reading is 14.75
